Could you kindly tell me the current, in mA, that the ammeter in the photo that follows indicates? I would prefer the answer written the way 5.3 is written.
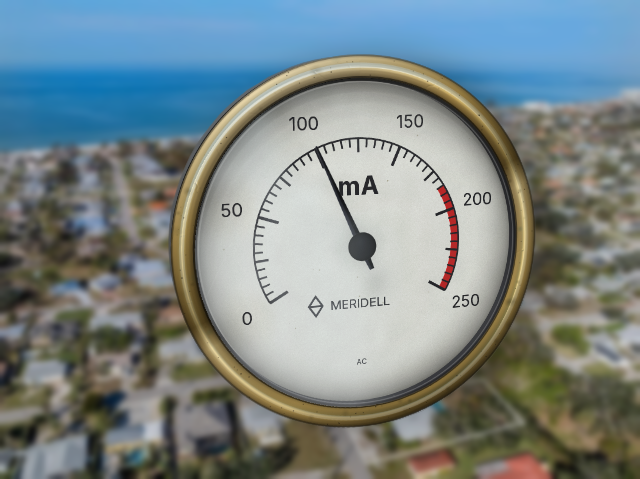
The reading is 100
